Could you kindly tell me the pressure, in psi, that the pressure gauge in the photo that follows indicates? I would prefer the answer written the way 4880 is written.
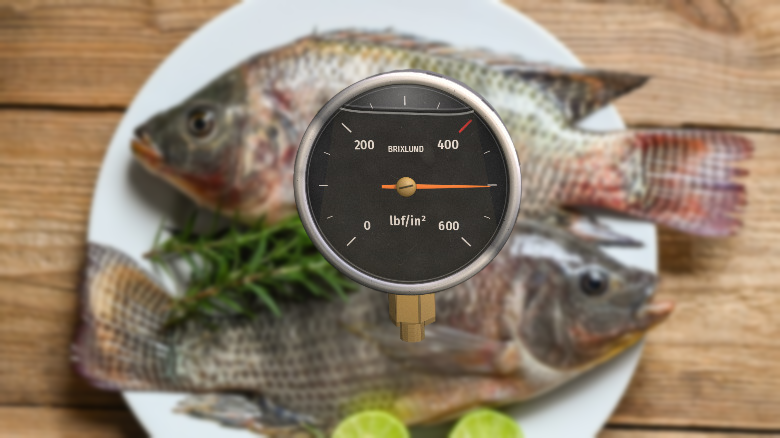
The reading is 500
